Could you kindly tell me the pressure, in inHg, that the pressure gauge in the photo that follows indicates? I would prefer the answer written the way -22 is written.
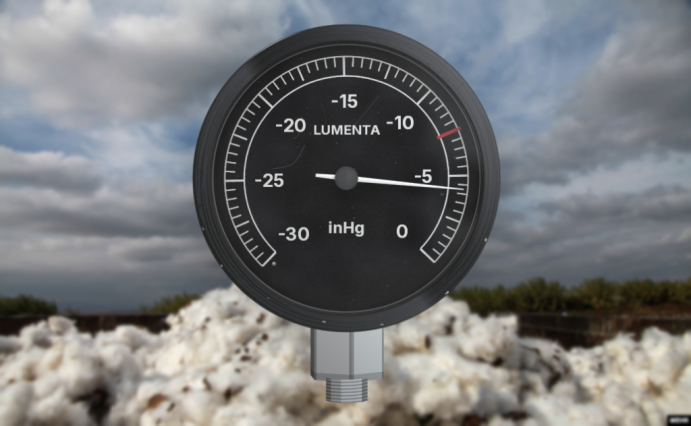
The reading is -4.25
